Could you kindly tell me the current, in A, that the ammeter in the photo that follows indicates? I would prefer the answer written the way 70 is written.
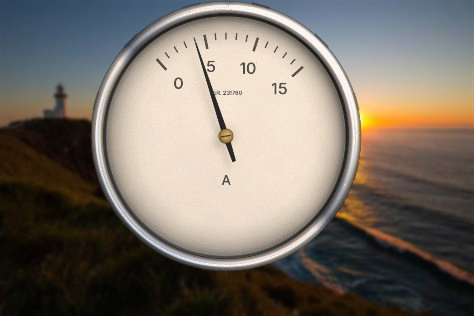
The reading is 4
